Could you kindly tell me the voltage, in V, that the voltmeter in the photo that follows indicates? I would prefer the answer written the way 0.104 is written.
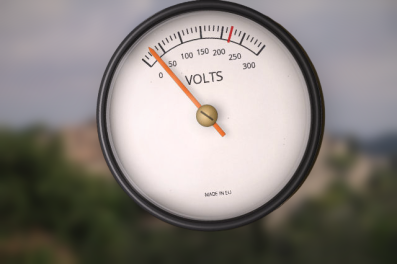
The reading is 30
